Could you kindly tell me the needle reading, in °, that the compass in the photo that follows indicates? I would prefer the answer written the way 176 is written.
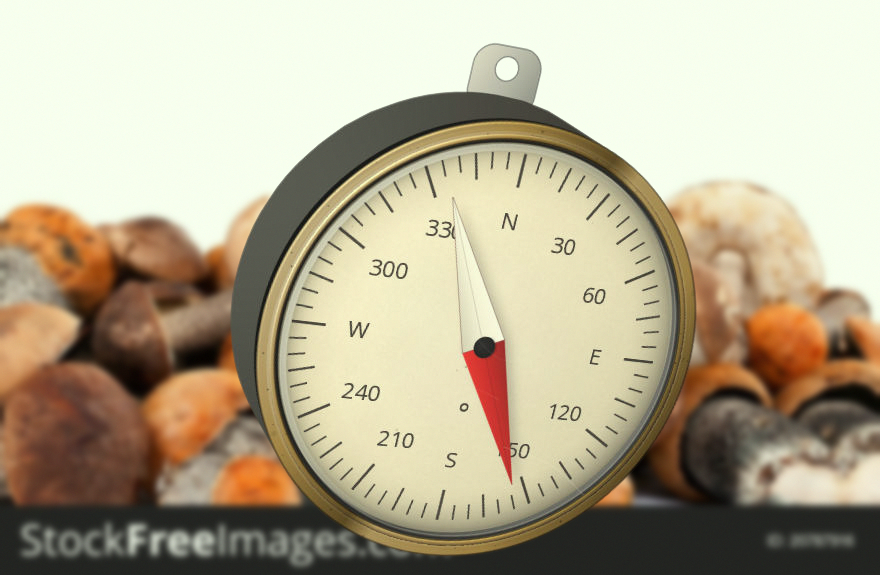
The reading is 155
